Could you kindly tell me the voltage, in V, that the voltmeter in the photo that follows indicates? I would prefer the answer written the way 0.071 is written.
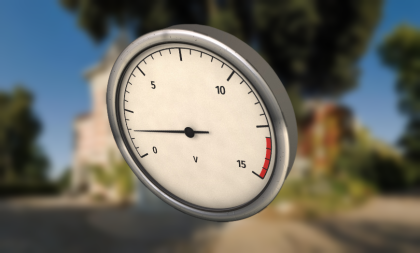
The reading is 1.5
